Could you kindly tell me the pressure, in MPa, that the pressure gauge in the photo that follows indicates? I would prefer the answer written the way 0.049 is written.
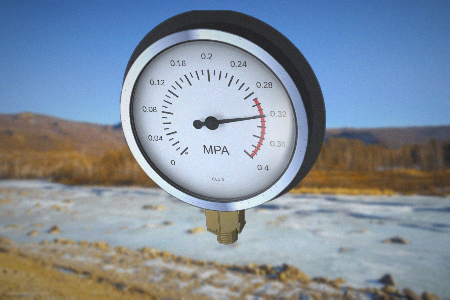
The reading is 0.32
